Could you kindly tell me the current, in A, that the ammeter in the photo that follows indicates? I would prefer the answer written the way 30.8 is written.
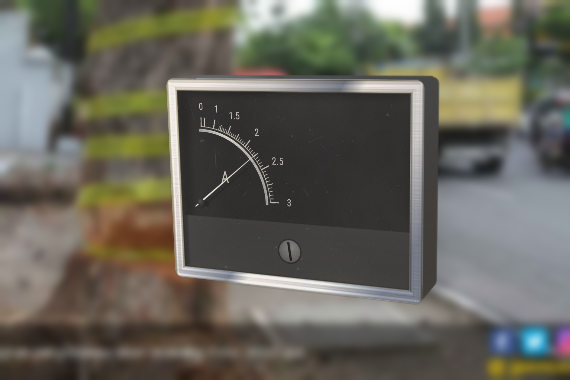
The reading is 2.25
